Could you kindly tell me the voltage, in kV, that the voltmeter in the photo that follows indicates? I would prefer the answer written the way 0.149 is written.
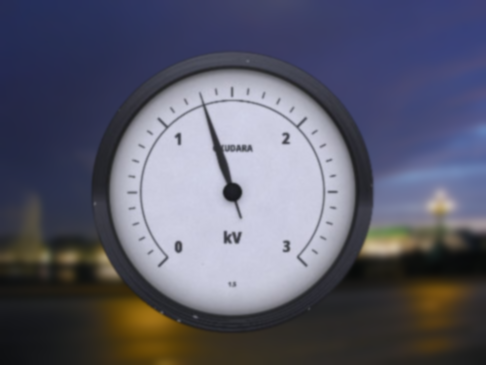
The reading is 1.3
